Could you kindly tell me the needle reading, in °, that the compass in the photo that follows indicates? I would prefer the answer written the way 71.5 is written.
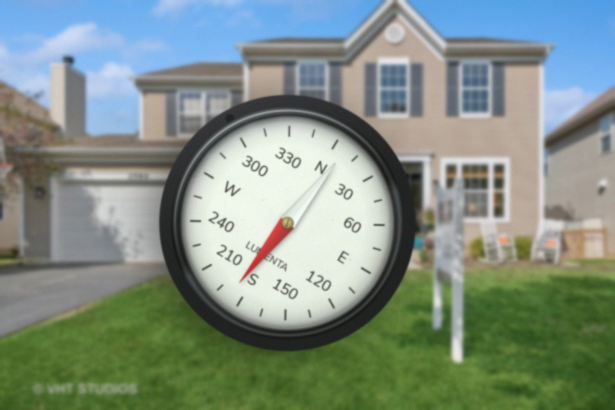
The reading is 187.5
